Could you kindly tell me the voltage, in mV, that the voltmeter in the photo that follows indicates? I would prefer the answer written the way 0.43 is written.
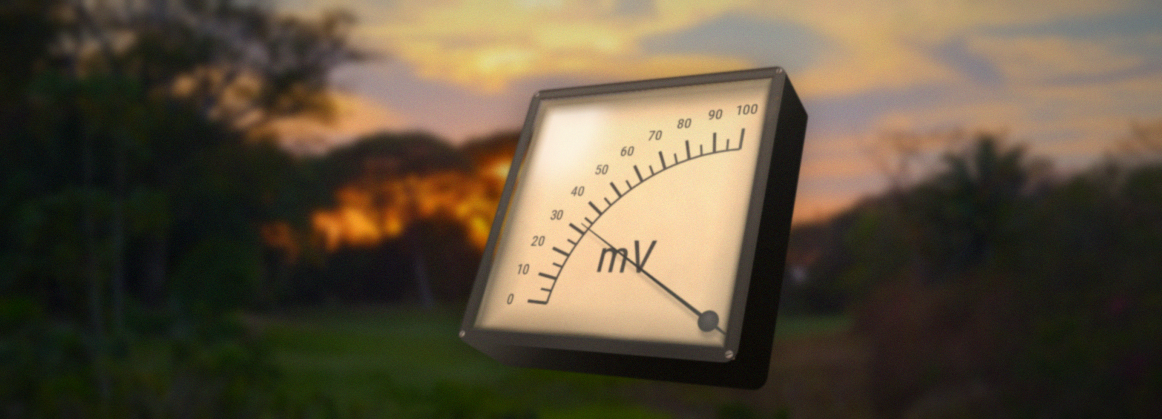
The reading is 32.5
